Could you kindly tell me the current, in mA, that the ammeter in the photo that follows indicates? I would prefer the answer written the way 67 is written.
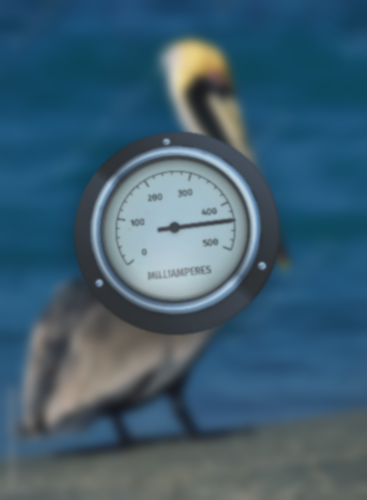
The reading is 440
